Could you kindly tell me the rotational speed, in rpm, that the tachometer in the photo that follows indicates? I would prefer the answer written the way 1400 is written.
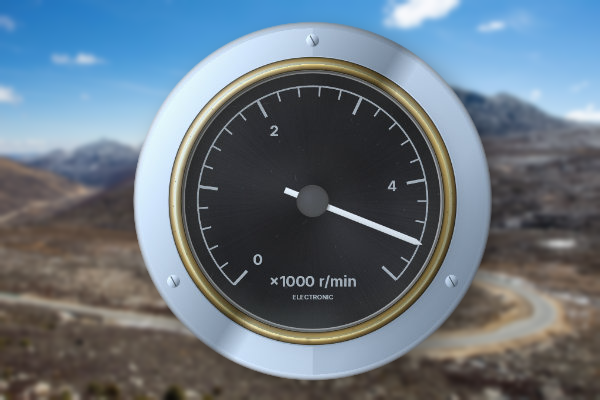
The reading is 4600
